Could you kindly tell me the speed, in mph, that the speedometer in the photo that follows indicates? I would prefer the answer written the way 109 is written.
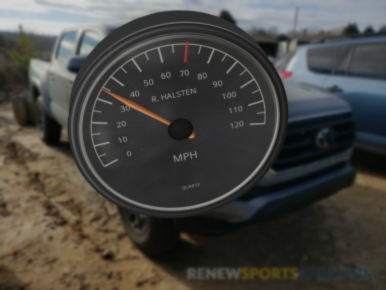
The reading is 35
